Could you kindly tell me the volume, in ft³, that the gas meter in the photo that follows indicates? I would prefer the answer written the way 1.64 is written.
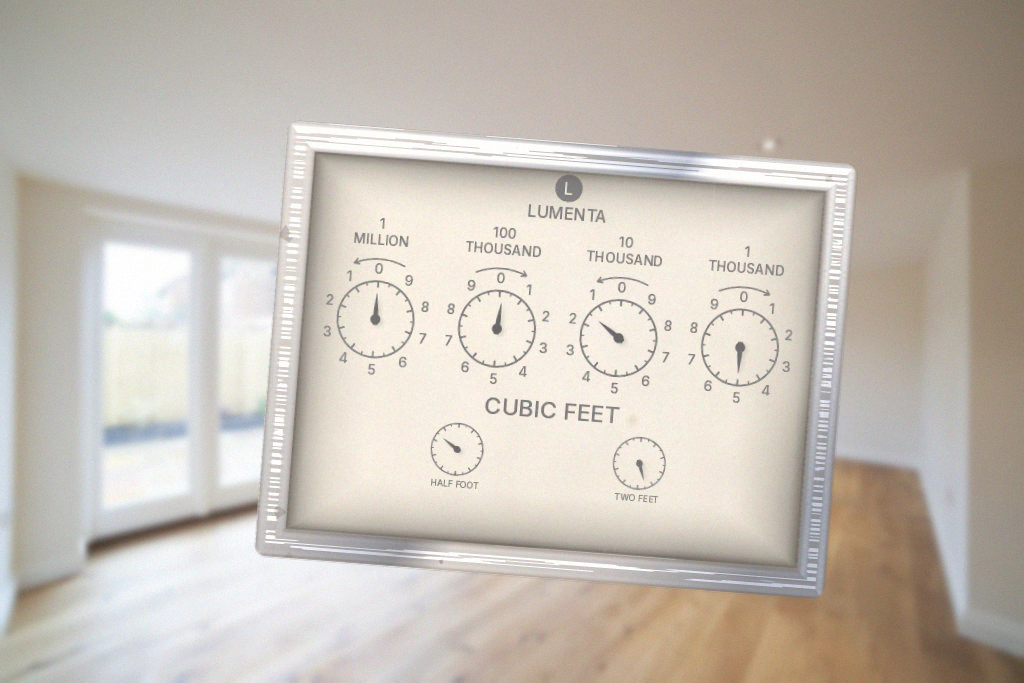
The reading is 1500
